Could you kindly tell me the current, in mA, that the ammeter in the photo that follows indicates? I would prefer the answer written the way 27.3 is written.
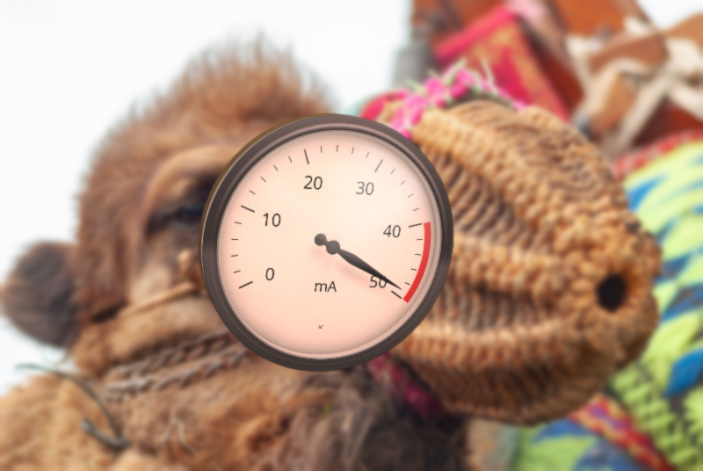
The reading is 49
